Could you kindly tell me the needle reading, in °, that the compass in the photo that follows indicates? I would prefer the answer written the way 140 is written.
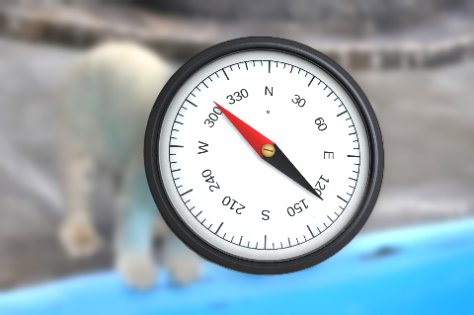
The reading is 310
